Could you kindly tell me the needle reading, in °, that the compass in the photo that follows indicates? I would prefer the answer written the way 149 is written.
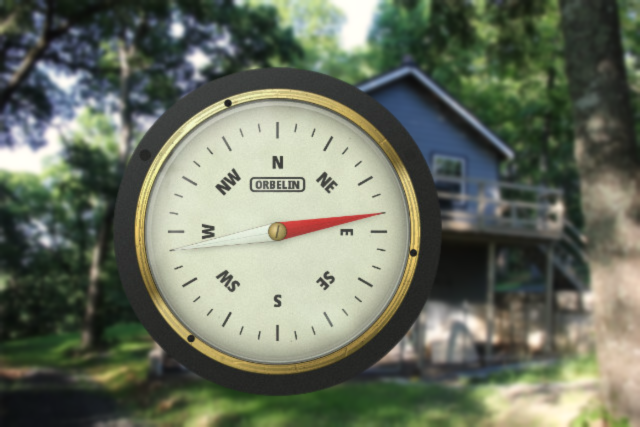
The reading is 80
